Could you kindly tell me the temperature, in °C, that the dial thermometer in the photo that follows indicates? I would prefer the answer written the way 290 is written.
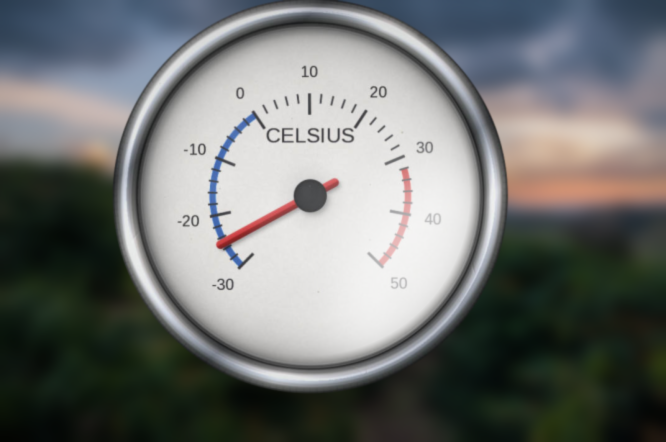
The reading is -25
